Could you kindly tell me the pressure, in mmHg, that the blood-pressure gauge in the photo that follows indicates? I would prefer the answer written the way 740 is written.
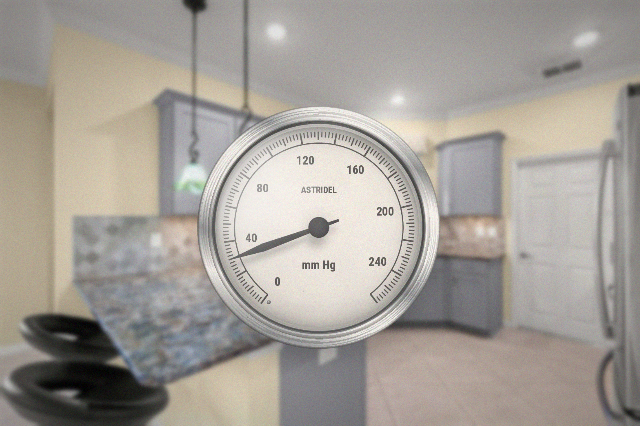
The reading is 30
